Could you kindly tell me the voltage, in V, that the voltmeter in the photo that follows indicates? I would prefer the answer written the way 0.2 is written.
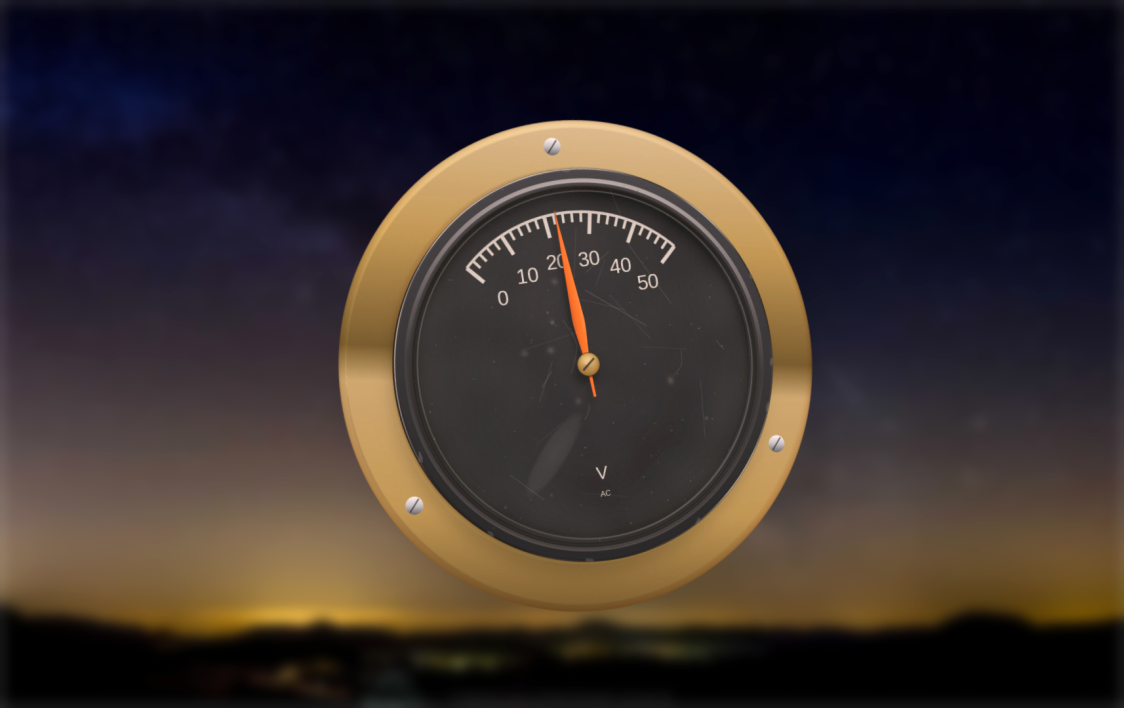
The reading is 22
